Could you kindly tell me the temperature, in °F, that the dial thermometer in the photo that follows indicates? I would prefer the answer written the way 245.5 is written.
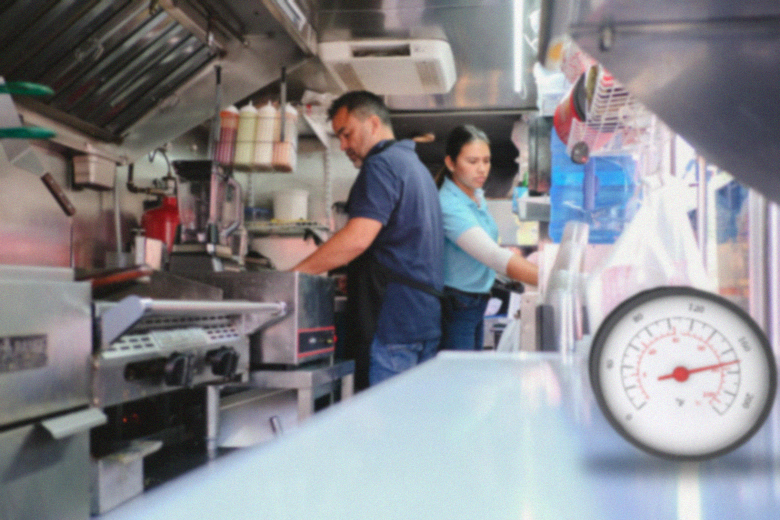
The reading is 170
